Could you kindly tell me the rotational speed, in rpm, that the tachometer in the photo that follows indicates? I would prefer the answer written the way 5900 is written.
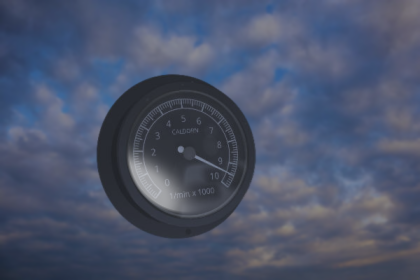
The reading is 9500
